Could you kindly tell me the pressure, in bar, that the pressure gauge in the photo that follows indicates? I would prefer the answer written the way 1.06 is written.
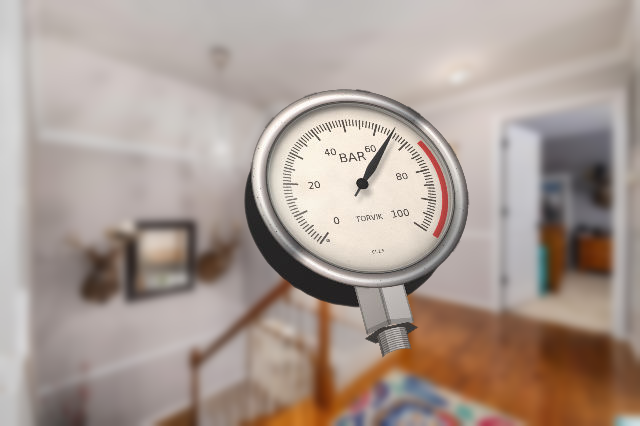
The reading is 65
